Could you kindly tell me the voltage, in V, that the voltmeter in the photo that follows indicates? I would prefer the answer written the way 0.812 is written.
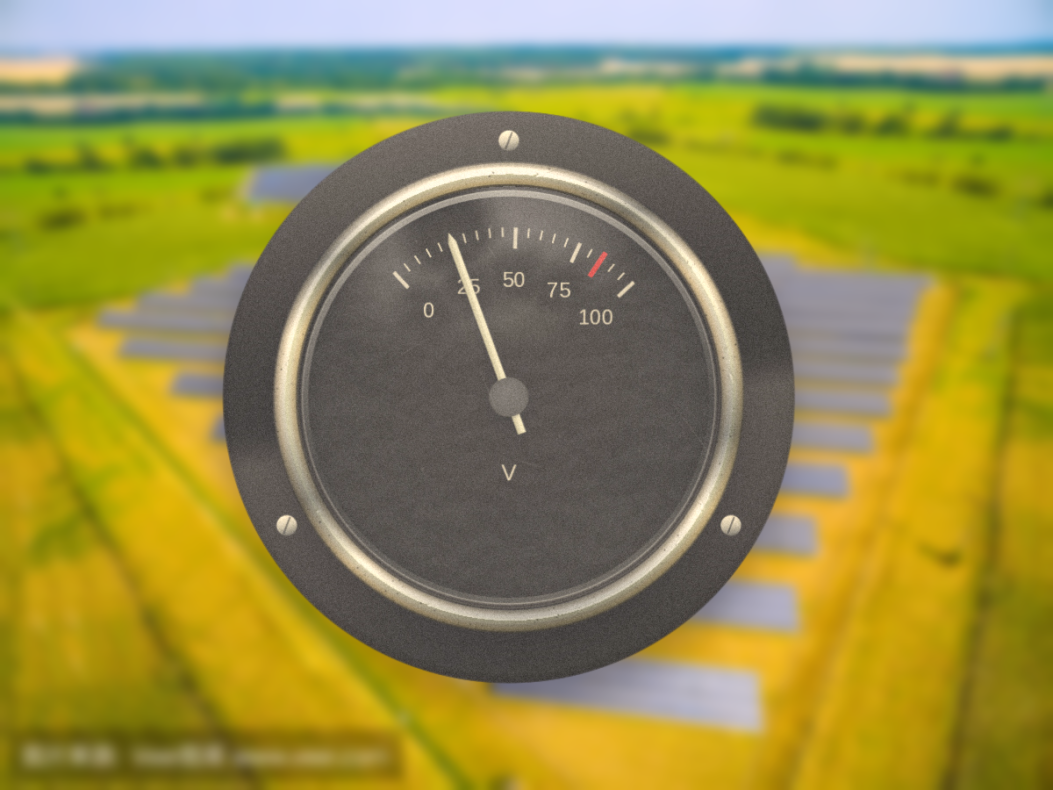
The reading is 25
